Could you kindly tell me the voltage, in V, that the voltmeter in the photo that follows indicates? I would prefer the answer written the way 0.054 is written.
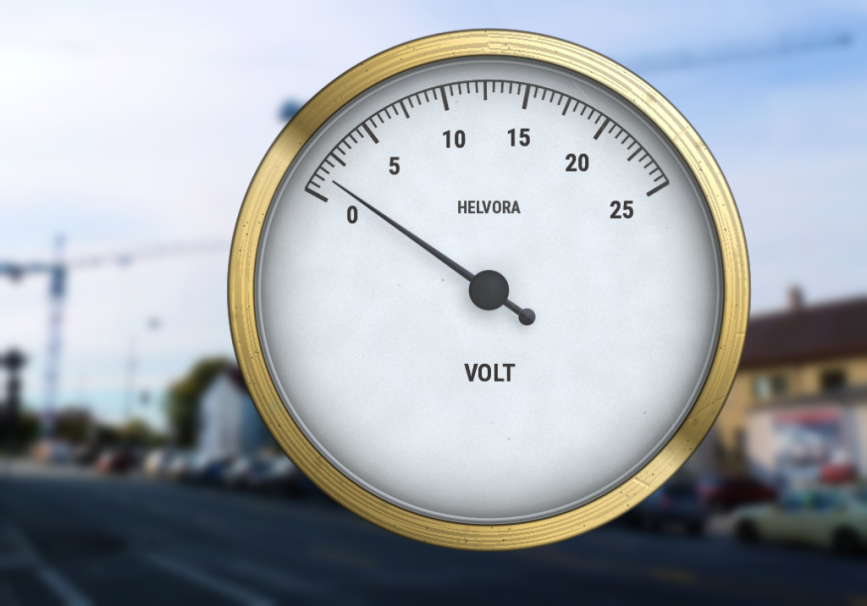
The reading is 1.25
